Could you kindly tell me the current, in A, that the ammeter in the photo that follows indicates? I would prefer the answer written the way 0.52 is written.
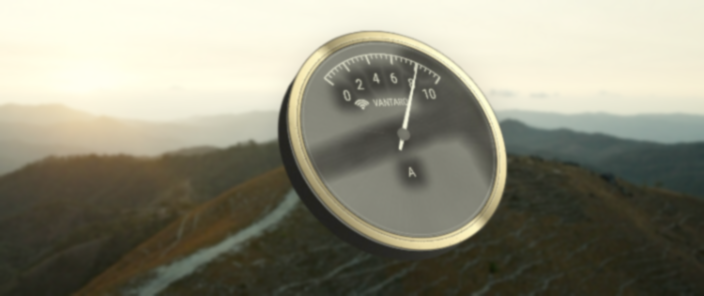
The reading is 8
